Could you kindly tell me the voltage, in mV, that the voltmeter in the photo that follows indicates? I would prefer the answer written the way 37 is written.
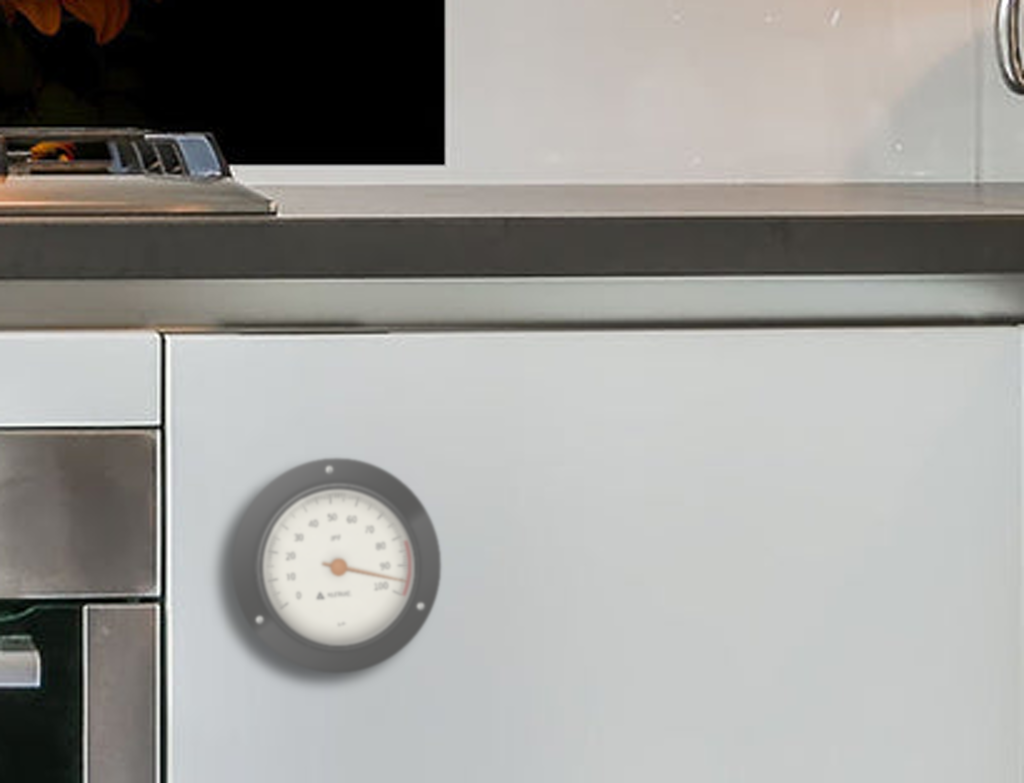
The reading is 95
